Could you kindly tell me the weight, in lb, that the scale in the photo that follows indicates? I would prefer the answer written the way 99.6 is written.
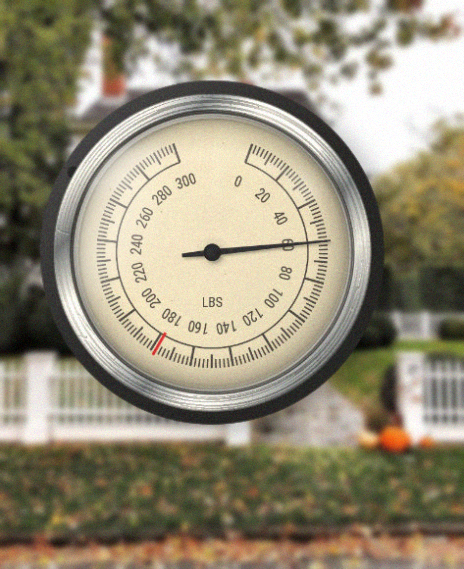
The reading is 60
